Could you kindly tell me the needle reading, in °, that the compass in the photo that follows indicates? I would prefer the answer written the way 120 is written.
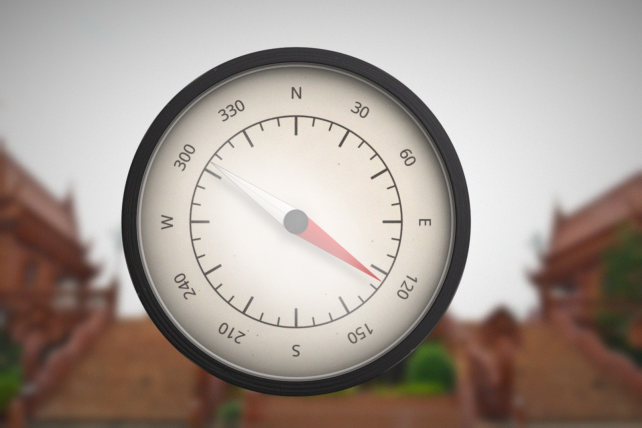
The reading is 125
